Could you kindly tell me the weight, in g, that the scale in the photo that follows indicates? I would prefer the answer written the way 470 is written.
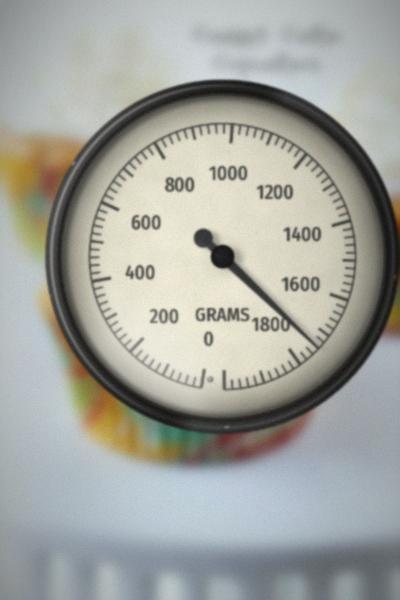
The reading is 1740
